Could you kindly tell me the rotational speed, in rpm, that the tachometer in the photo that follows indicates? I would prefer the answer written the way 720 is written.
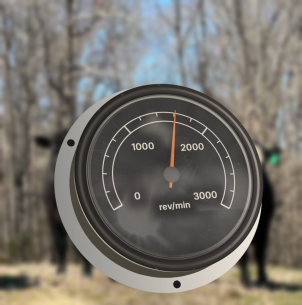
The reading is 1600
